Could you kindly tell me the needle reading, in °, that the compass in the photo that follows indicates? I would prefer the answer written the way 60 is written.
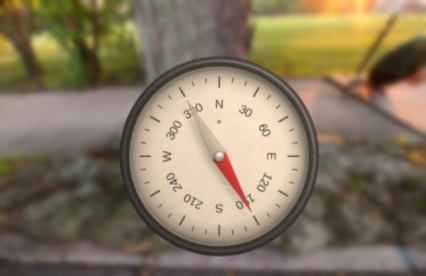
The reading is 150
